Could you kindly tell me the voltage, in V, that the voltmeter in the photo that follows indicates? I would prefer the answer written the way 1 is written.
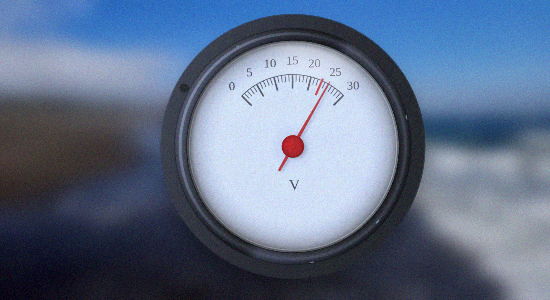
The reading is 25
